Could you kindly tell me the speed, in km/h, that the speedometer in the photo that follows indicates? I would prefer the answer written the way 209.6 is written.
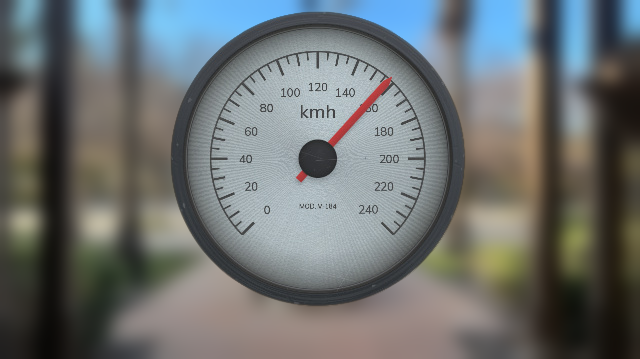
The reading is 157.5
